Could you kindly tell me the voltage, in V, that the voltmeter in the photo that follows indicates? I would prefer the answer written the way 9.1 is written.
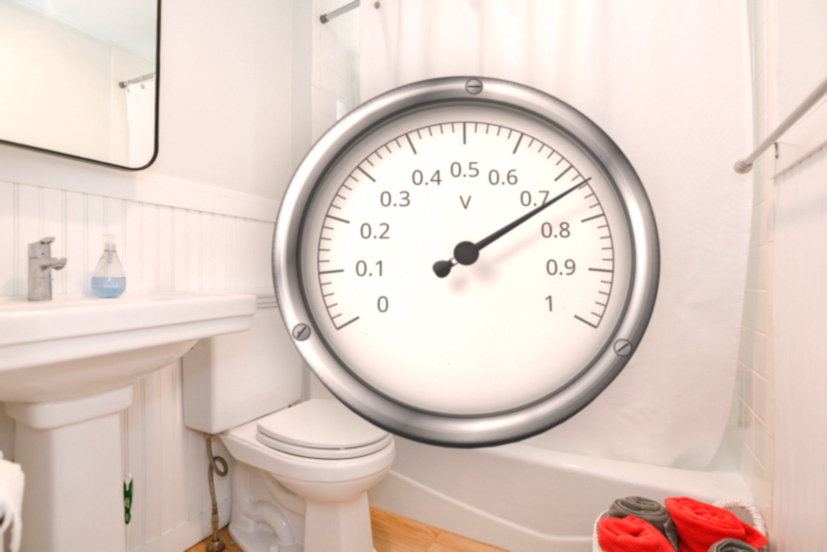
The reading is 0.74
